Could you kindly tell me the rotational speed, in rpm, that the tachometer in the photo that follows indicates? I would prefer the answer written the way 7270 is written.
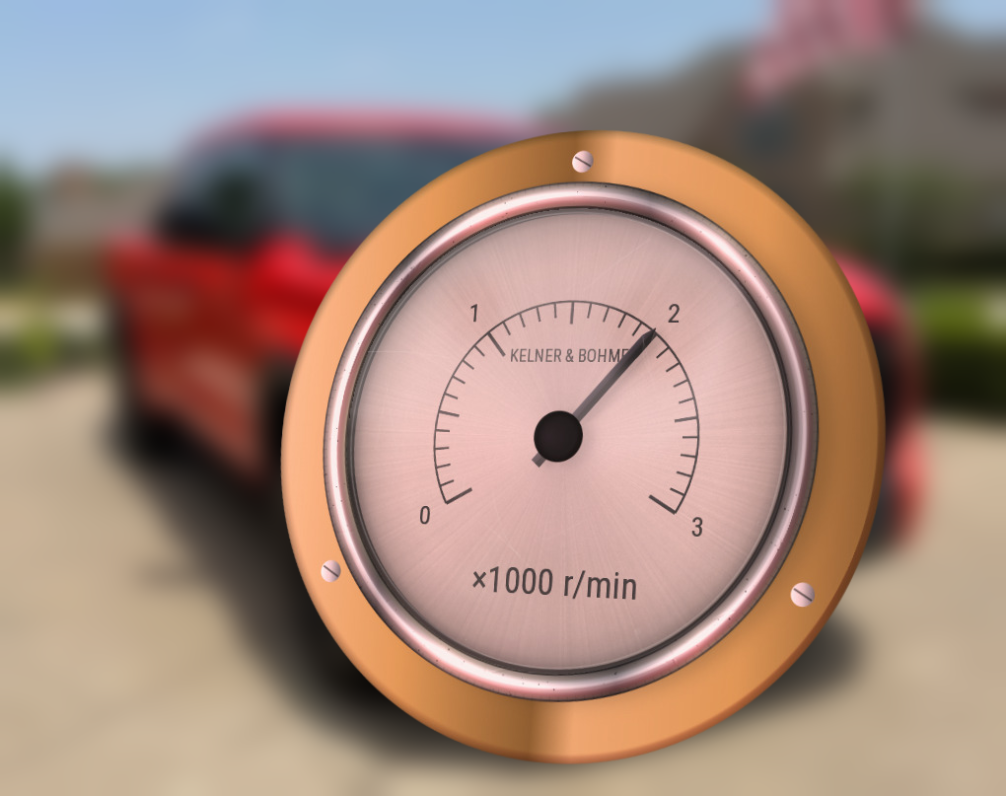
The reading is 2000
